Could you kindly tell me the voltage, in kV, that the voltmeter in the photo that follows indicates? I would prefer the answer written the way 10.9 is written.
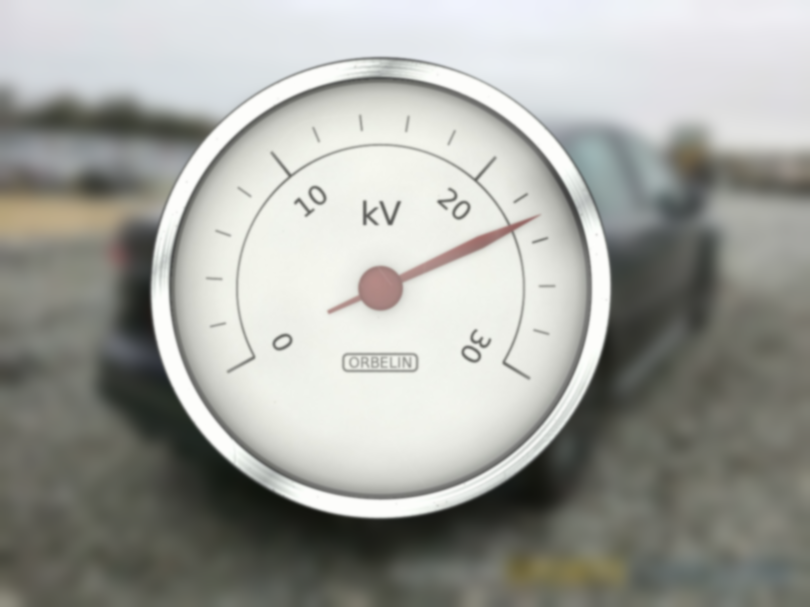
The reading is 23
